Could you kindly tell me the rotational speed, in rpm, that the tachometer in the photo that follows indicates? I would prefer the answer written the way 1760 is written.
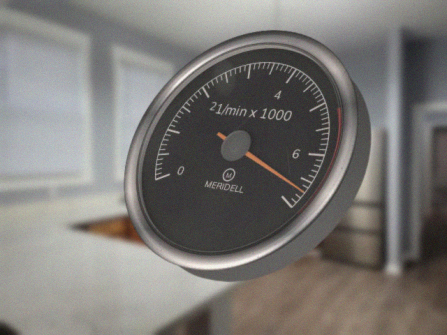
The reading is 6700
